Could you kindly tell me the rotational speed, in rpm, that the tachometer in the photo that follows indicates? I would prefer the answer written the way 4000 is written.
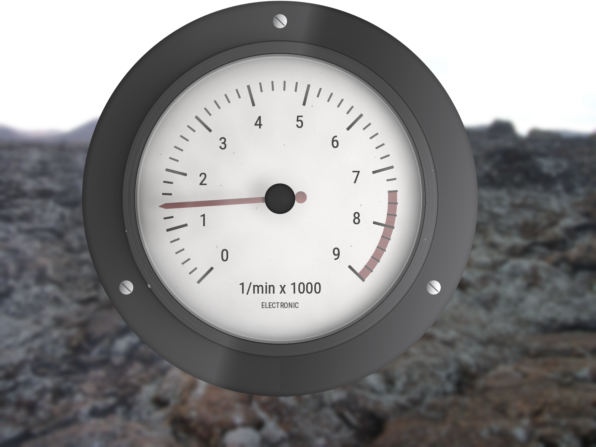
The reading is 1400
